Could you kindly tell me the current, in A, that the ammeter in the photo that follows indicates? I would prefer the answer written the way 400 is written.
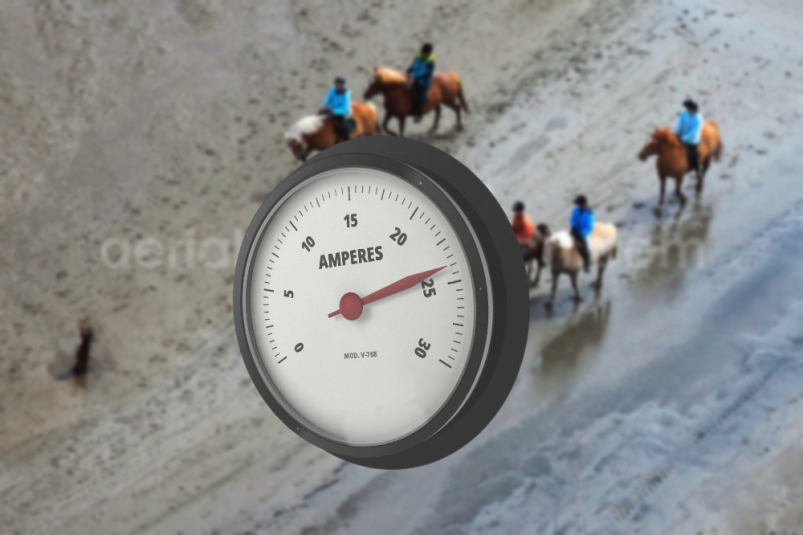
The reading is 24
